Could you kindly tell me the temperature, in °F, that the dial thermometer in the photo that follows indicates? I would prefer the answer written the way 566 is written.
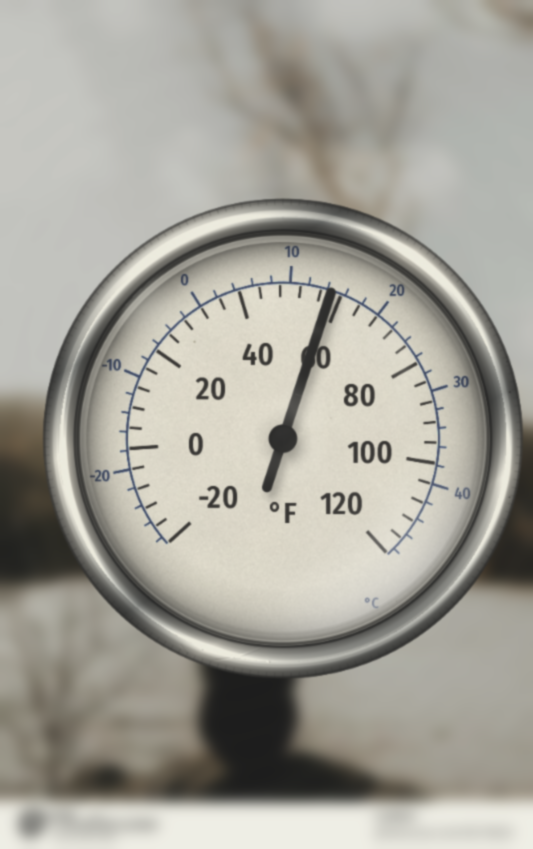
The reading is 58
